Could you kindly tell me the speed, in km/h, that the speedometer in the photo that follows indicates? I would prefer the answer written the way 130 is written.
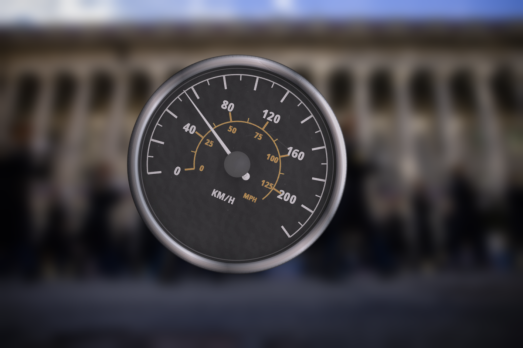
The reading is 55
